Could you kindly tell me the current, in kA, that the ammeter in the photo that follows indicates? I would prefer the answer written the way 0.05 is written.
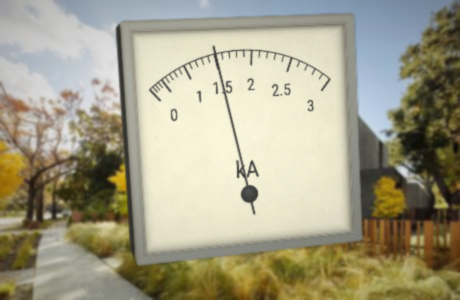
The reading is 1.5
